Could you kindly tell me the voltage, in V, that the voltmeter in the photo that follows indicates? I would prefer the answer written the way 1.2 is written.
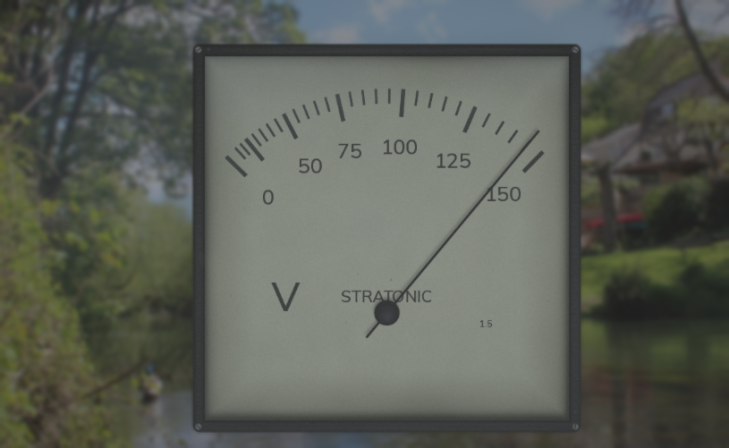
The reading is 145
